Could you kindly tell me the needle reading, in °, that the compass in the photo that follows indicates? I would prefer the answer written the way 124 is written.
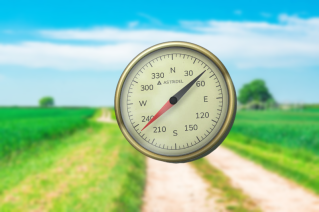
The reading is 230
